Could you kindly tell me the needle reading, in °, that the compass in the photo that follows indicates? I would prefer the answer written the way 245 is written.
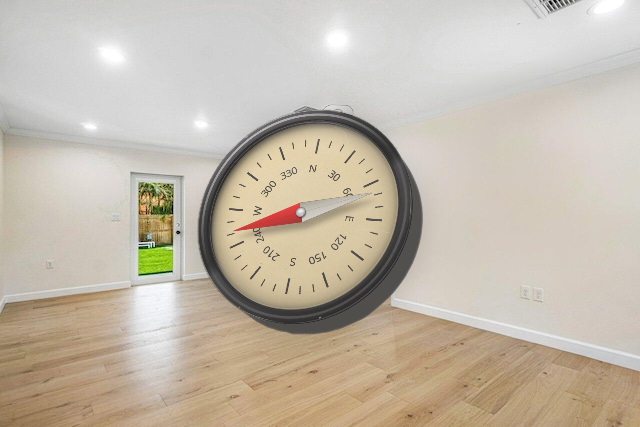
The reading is 250
